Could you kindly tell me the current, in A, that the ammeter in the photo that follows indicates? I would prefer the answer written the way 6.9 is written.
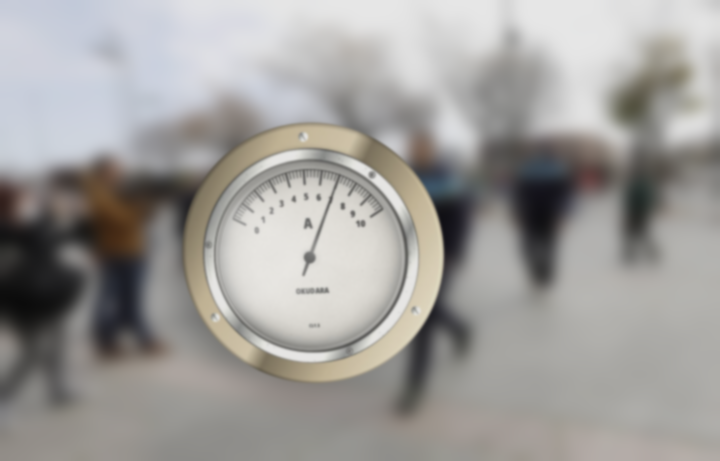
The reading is 7
